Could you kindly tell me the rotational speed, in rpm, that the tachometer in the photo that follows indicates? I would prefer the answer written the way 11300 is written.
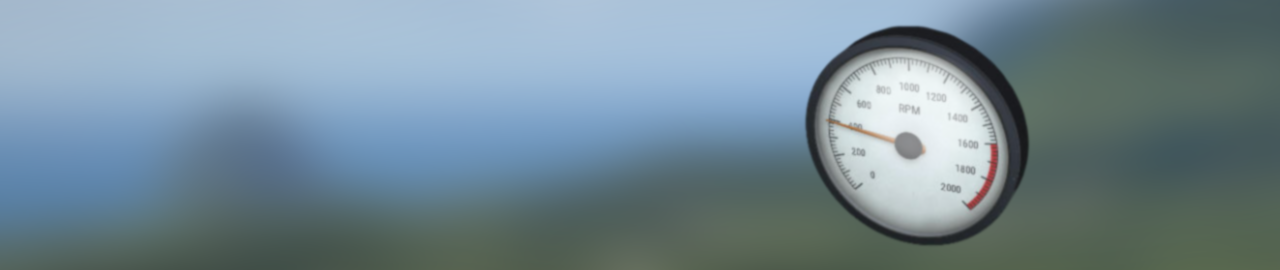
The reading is 400
